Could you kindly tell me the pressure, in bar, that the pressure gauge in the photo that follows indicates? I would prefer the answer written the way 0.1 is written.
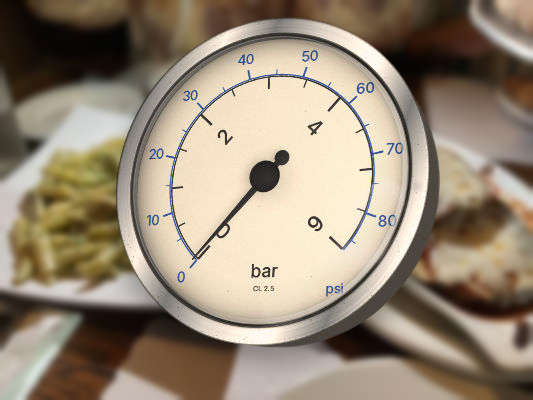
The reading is 0
